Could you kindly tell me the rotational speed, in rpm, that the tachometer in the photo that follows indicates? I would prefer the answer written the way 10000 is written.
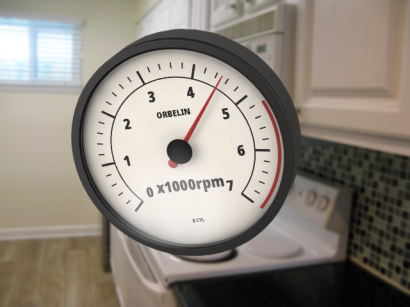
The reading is 4500
